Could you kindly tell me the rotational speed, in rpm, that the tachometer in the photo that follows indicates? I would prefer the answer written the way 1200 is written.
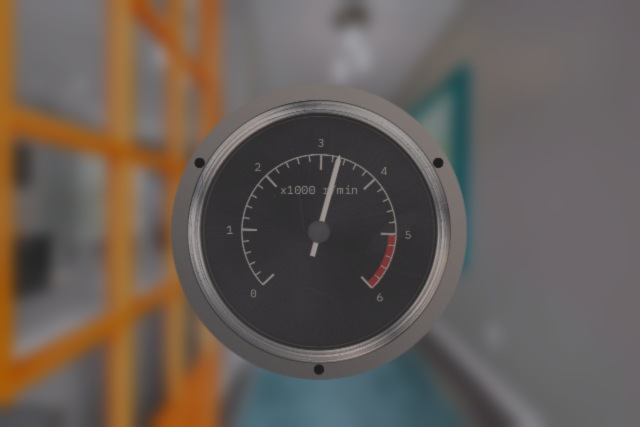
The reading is 3300
